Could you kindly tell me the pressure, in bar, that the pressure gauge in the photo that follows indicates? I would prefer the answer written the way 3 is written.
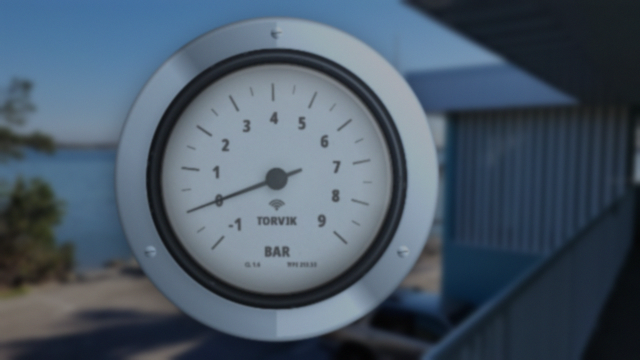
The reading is 0
